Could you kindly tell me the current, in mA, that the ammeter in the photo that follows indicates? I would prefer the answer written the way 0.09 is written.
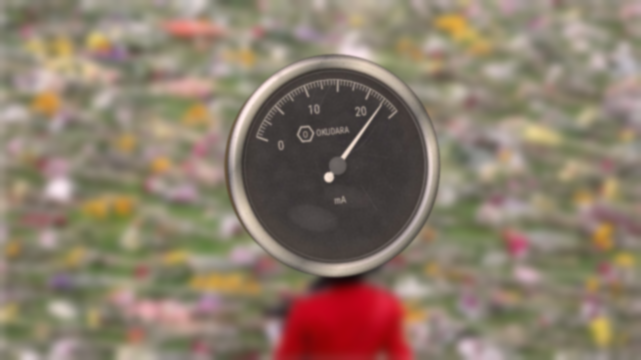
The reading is 22.5
